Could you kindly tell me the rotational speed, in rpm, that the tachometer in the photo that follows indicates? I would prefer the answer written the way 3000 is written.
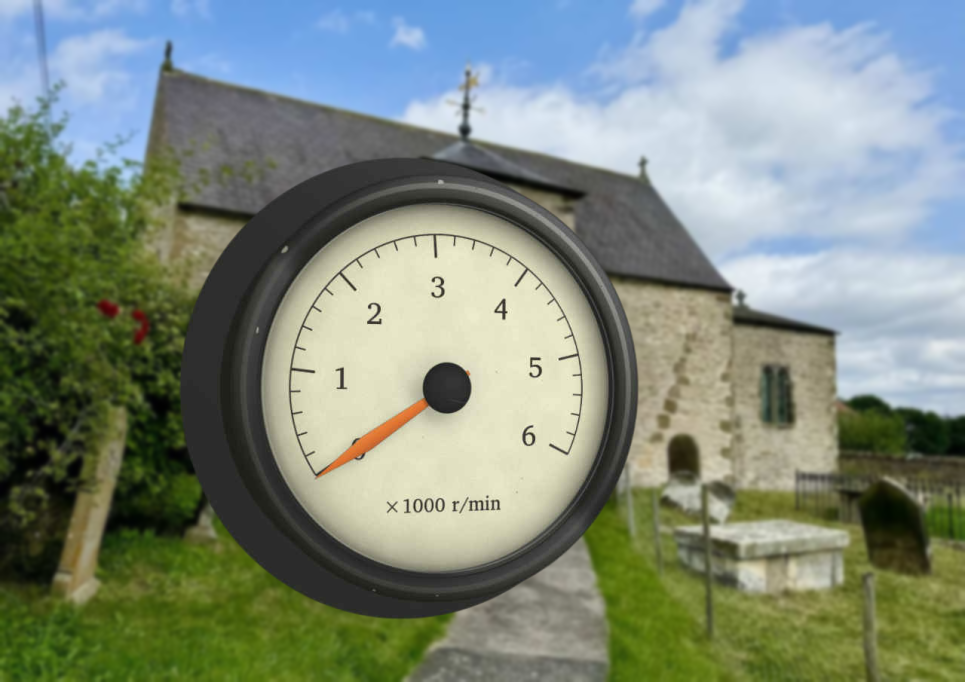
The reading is 0
